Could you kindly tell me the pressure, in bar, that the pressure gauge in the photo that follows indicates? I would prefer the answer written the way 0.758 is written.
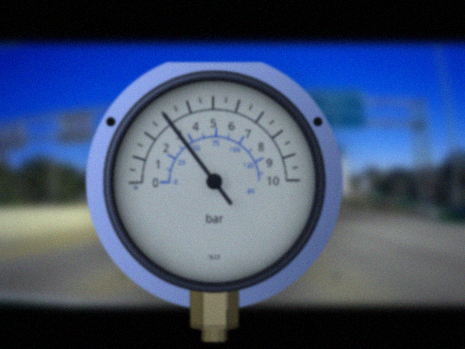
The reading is 3
